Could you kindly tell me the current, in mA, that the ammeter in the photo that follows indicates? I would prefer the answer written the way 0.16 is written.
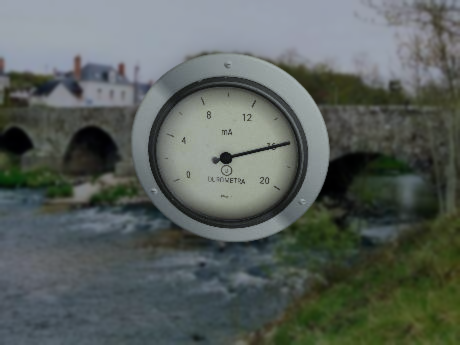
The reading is 16
